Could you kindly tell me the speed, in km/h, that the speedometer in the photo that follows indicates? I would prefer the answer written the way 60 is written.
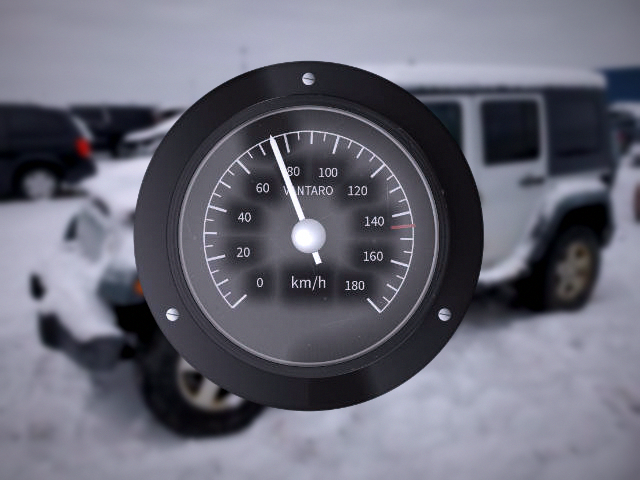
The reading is 75
